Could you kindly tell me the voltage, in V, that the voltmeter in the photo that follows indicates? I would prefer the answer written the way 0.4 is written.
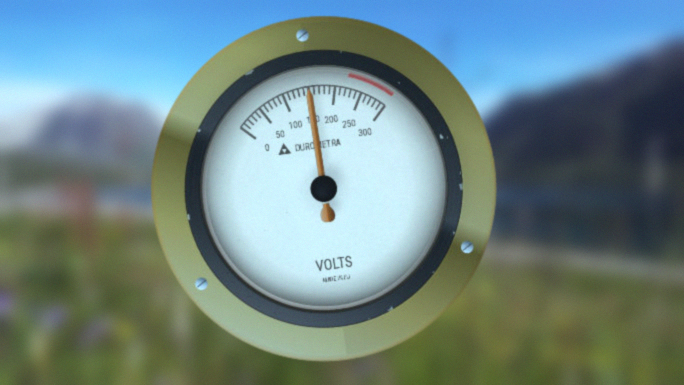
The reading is 150
